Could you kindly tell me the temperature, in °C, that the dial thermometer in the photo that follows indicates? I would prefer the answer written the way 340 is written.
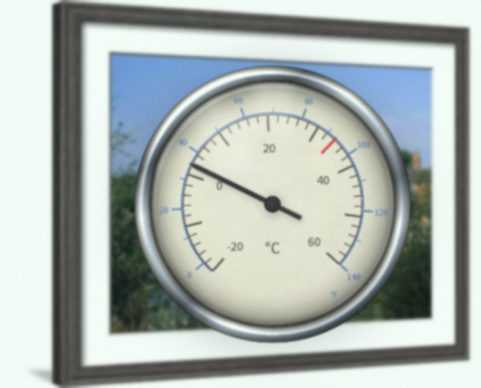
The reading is 2
